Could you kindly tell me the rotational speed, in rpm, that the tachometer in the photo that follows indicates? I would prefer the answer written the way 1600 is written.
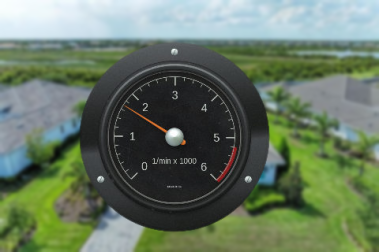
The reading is 1700
